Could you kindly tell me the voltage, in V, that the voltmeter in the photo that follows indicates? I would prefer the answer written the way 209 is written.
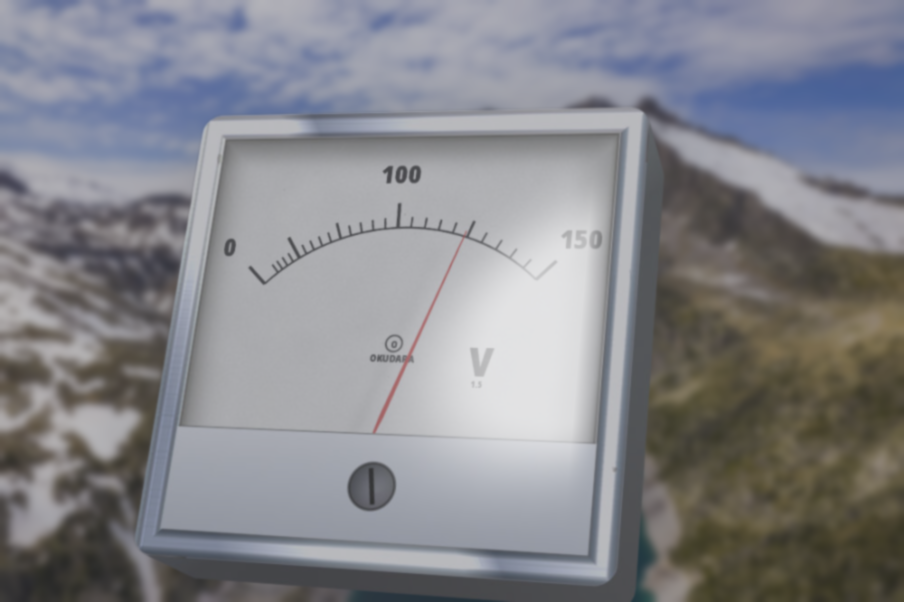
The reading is 125
